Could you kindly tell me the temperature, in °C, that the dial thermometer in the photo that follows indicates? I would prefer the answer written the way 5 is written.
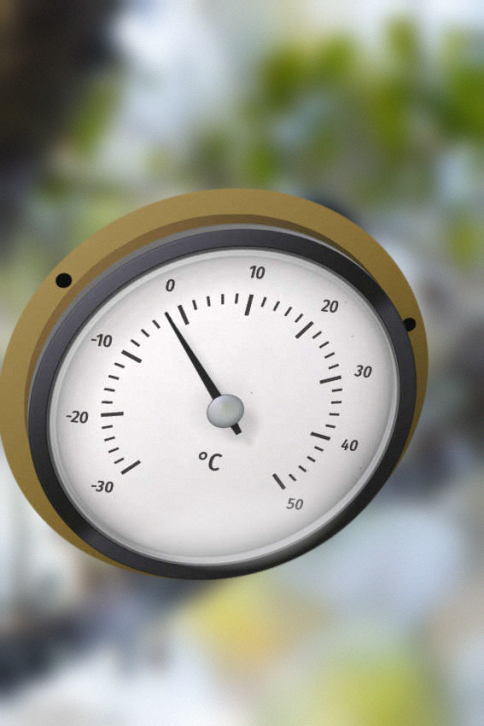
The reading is -2
